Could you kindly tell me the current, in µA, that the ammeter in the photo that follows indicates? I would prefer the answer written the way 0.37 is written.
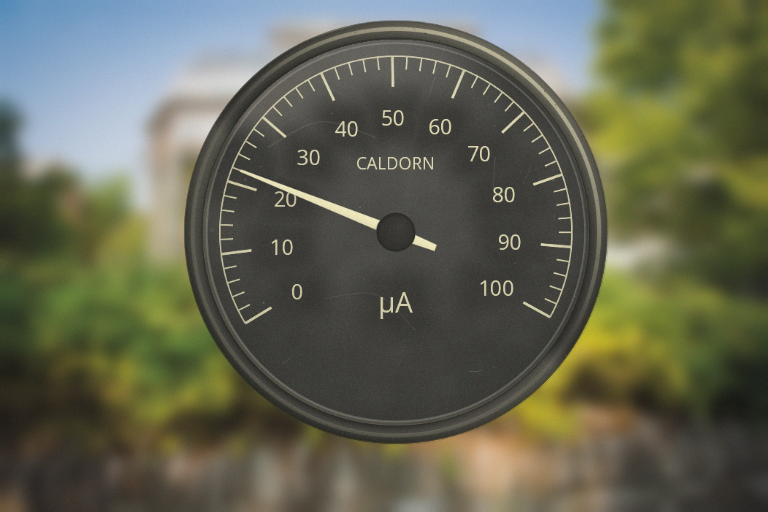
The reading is 22
